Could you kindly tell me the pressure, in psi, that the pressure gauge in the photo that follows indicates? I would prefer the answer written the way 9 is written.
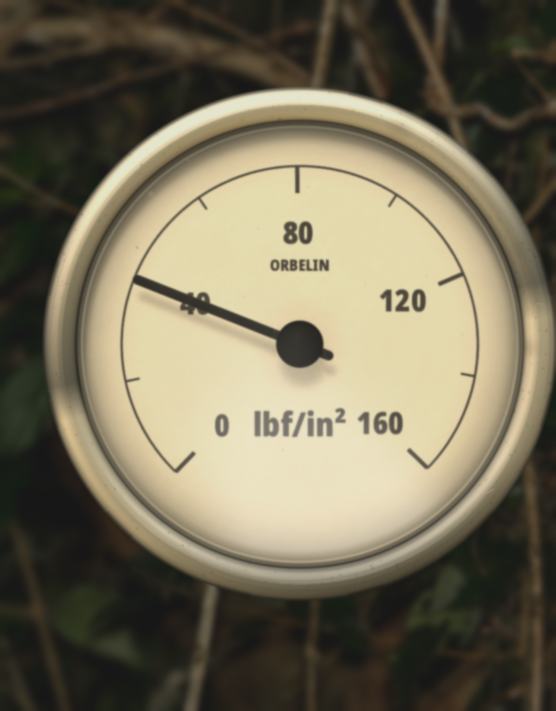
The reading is 40
